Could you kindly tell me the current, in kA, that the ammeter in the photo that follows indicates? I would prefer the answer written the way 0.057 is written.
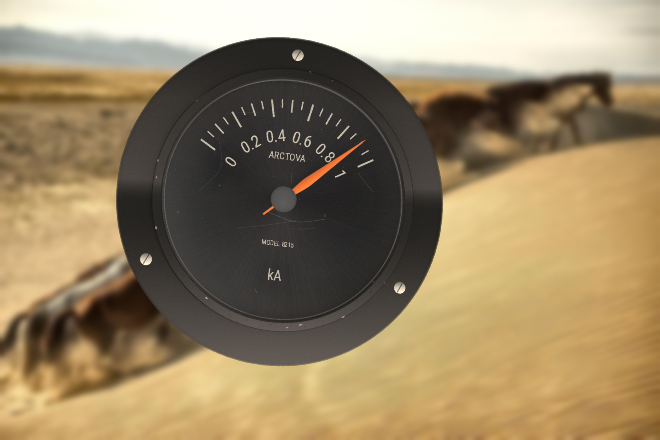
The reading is 0.9
